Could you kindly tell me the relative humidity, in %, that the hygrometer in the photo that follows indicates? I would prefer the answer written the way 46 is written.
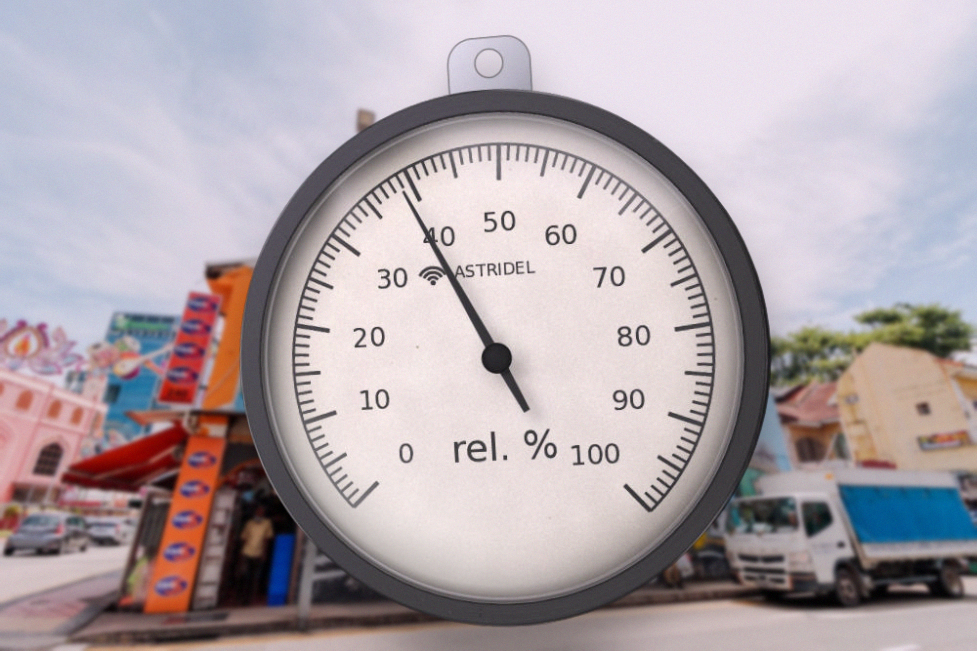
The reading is 39
